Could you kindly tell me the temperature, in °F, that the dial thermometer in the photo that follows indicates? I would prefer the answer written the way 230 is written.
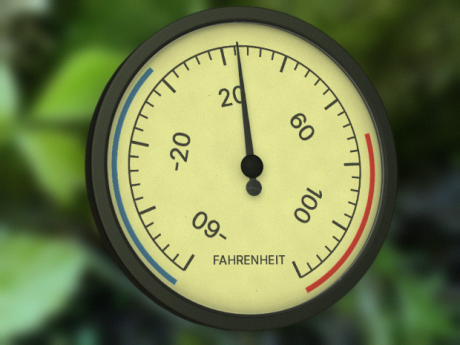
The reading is 24
